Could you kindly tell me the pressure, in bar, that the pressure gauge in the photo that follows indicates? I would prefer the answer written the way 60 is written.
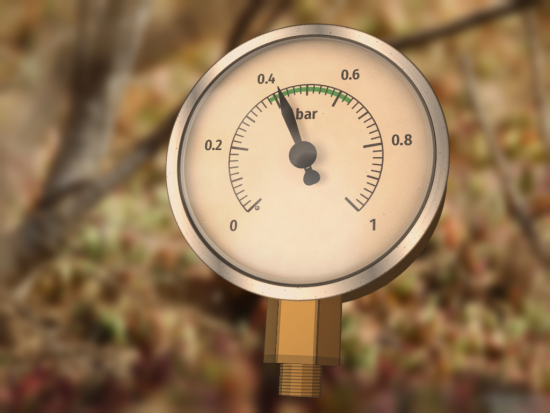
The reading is 0.42
